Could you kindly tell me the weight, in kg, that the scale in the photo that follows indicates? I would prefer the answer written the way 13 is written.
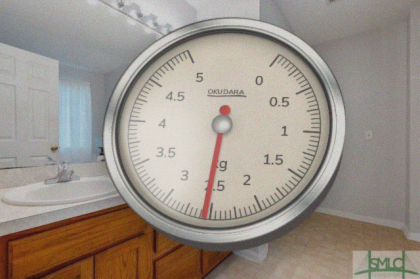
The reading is 2.55
